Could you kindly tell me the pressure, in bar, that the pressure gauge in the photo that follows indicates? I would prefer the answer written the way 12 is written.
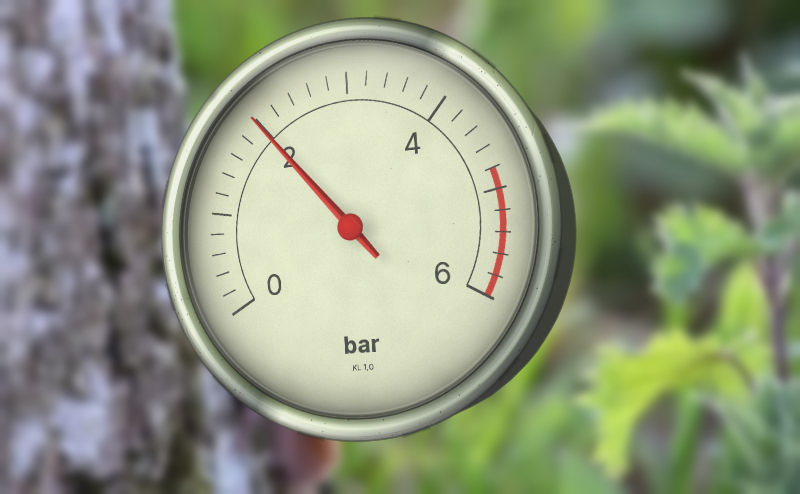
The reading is 2
